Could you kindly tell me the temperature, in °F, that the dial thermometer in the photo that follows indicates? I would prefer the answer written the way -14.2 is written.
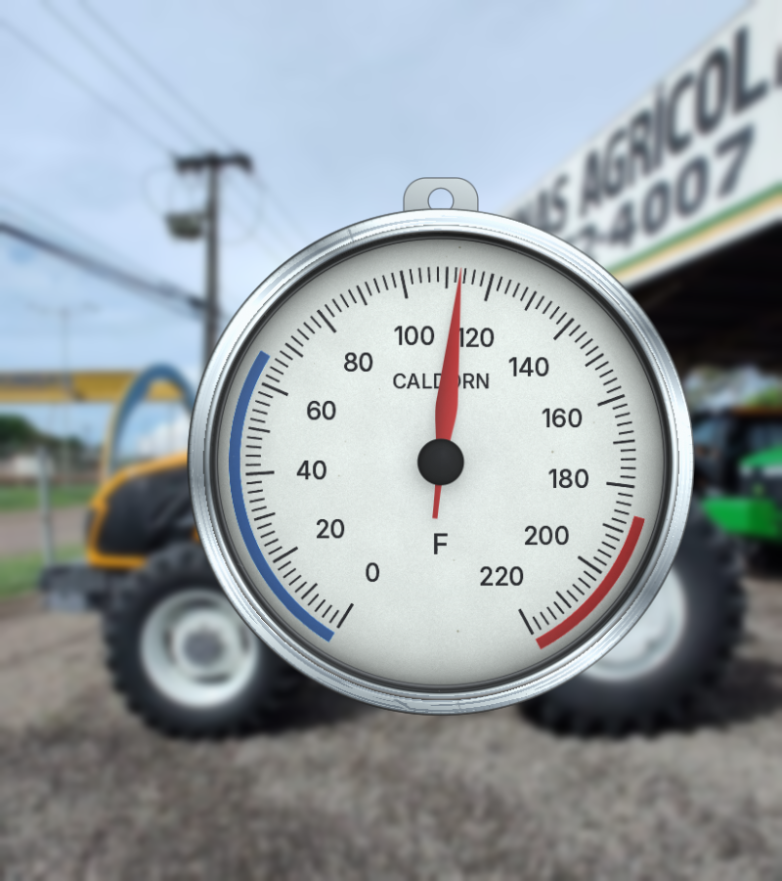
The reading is 113
